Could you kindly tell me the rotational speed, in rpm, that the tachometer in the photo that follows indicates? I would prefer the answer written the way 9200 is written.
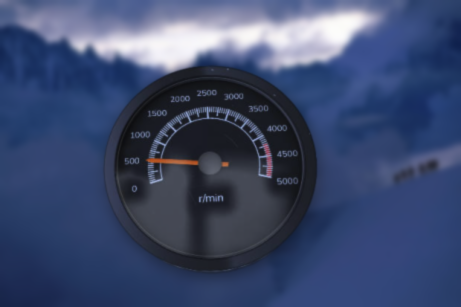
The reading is 500
